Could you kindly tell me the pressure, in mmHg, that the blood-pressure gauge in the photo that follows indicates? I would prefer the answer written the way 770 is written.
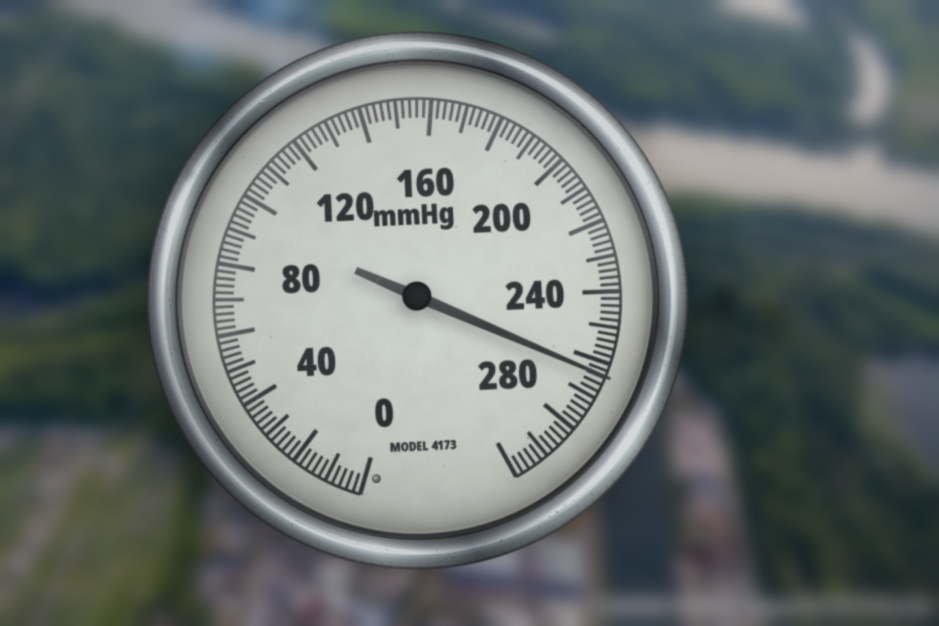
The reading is 264
